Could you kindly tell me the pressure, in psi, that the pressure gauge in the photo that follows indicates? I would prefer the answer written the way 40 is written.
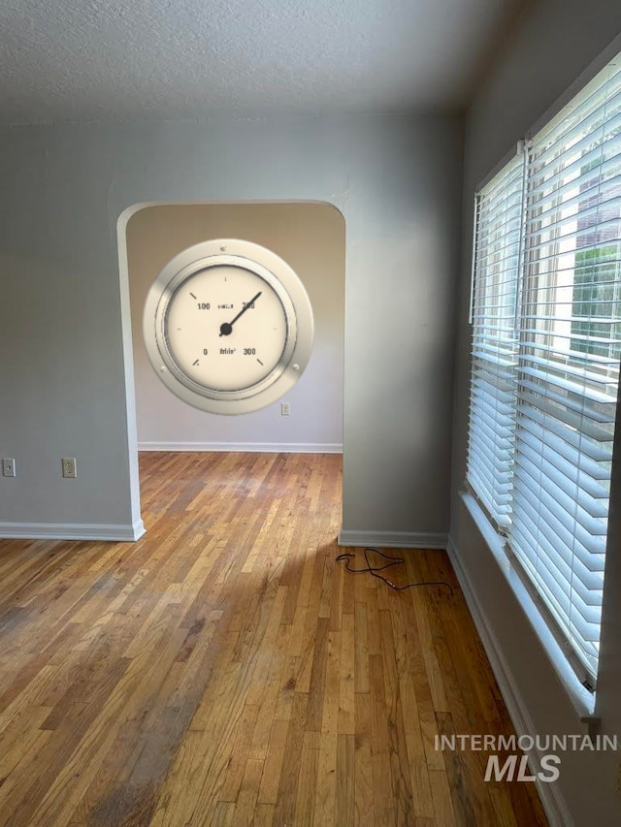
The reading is 200
